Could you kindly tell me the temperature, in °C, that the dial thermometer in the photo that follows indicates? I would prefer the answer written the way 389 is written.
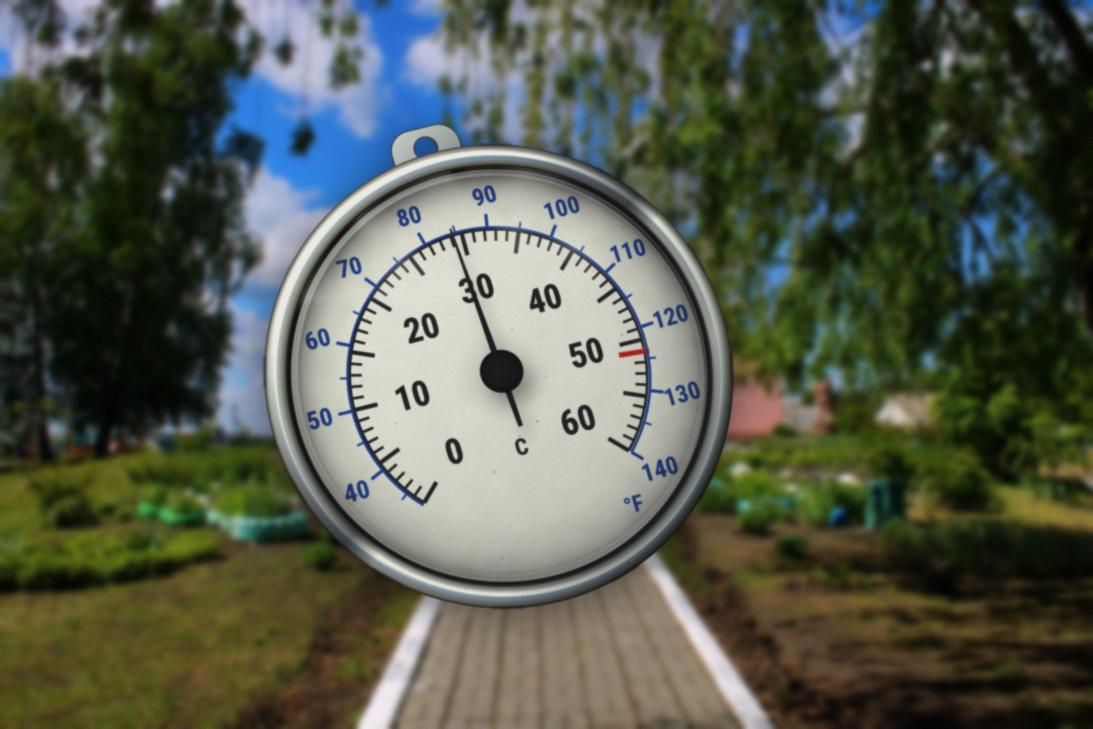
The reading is 29
